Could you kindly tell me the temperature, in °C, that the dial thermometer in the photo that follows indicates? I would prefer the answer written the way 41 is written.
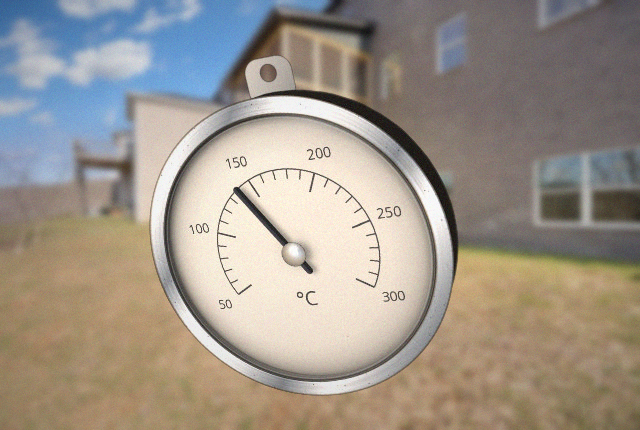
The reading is 140
